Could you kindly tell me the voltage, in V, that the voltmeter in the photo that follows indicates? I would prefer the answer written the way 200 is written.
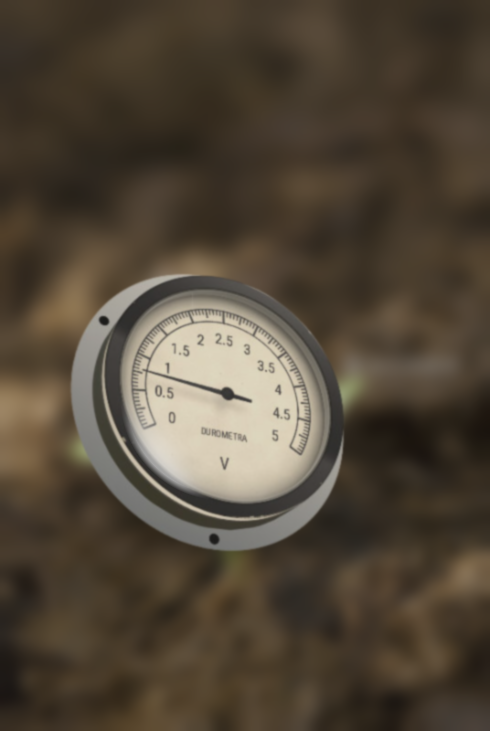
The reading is 0.75
